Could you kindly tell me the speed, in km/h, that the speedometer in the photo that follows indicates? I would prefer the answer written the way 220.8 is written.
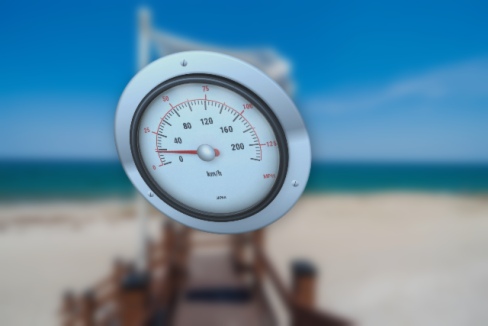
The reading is 20
